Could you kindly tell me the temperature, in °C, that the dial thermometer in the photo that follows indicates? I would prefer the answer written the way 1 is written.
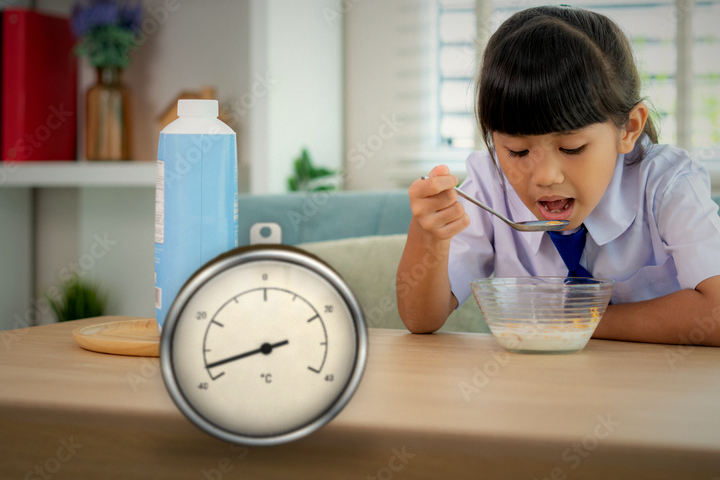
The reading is -35
